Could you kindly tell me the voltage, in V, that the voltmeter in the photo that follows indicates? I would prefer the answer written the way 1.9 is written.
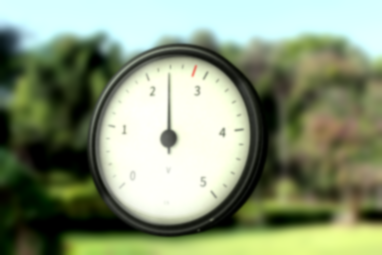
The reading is 2.4
